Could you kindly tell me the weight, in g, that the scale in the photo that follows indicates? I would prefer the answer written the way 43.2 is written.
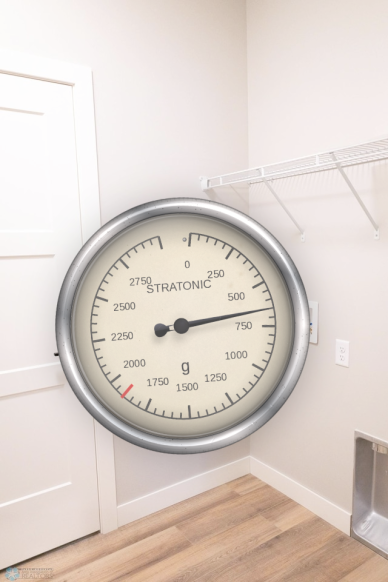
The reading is 650
